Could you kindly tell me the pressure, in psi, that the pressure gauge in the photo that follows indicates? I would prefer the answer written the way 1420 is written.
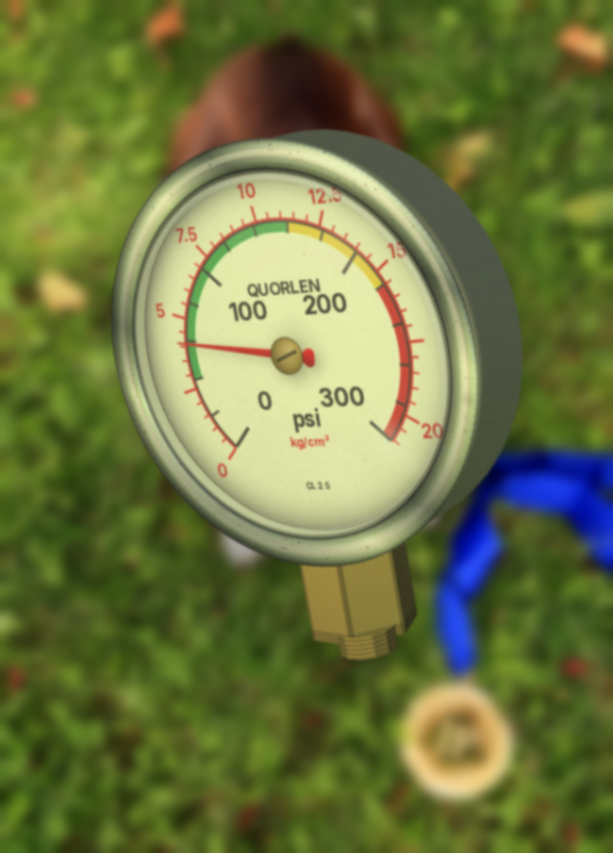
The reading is 60
